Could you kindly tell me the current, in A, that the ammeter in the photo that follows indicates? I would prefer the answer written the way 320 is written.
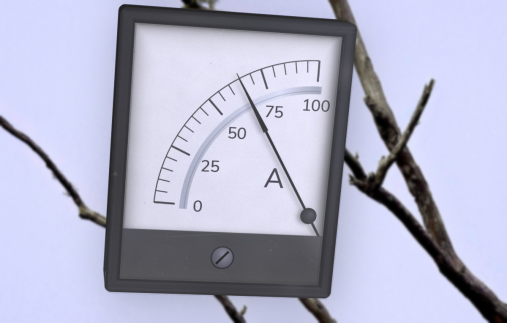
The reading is 65
